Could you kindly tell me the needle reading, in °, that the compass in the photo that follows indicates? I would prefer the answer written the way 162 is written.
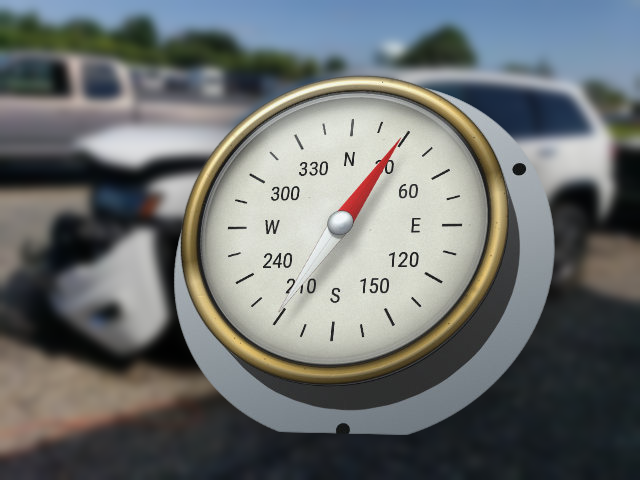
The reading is 30
